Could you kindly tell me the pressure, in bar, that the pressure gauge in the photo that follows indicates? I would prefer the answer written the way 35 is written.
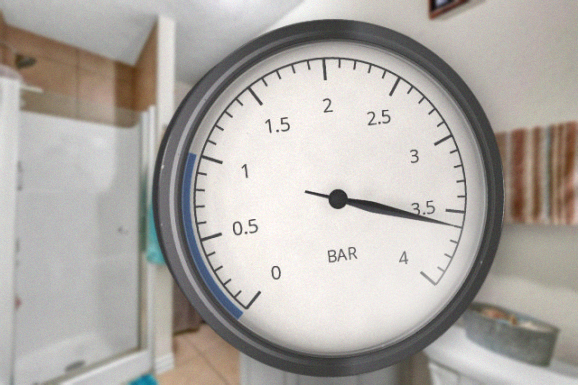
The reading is 3.6
